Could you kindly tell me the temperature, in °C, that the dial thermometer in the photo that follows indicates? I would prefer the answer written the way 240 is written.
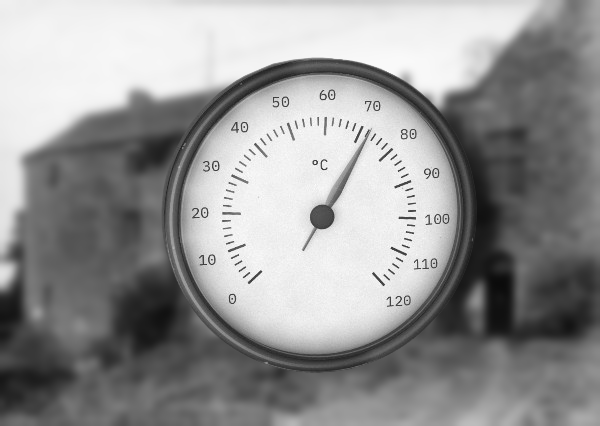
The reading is 72
